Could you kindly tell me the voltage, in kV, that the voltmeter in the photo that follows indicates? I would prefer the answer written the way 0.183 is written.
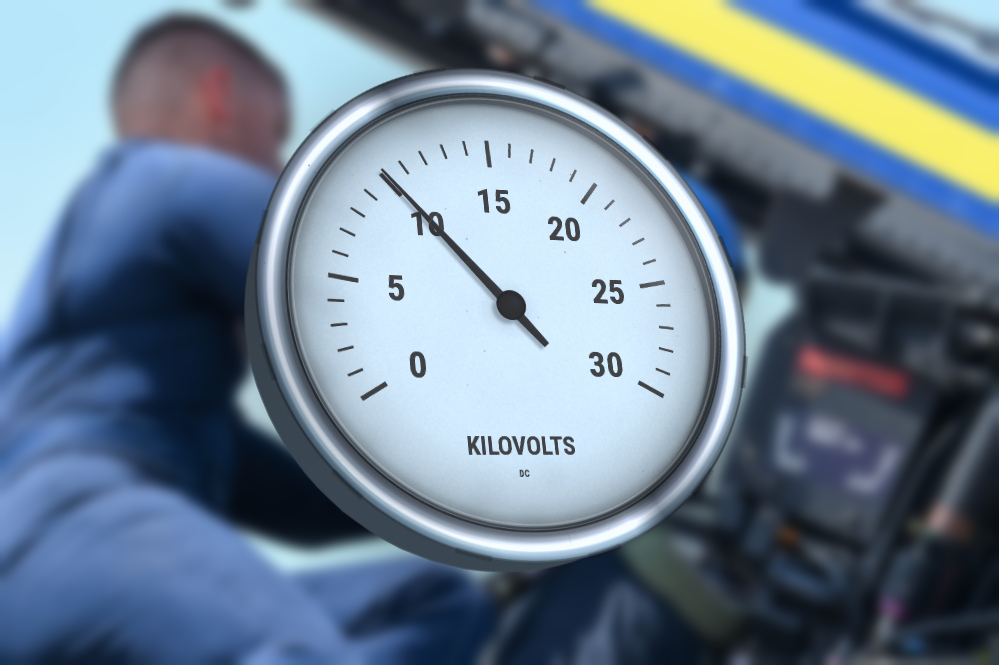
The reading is 10
